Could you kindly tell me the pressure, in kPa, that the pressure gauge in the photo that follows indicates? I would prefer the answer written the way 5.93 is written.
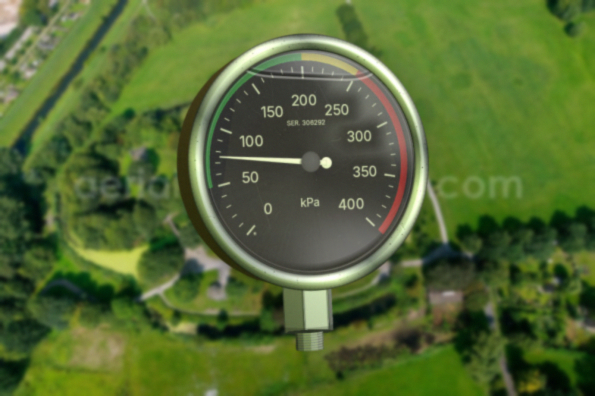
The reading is 75
